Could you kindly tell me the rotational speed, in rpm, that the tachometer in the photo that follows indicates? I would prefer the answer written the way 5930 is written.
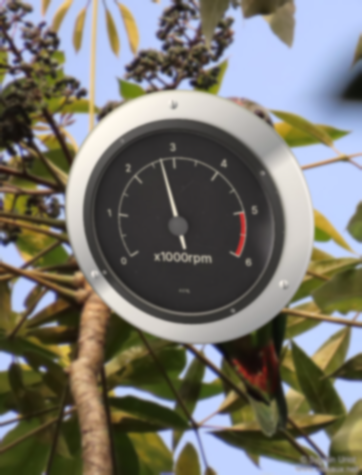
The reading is 2750
